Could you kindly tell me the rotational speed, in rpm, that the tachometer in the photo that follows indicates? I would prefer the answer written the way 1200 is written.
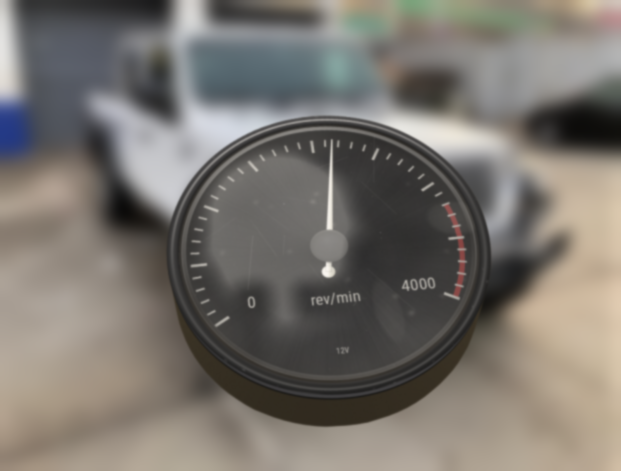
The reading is 2150
